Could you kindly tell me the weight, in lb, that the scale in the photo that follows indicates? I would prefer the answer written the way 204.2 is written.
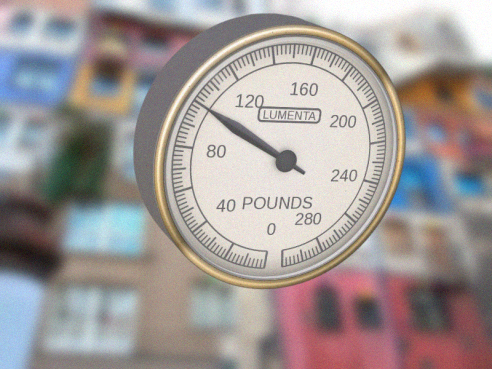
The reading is 100
